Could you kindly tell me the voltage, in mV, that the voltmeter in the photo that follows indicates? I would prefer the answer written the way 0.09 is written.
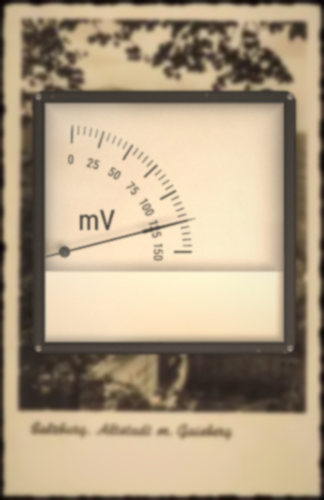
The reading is 125
